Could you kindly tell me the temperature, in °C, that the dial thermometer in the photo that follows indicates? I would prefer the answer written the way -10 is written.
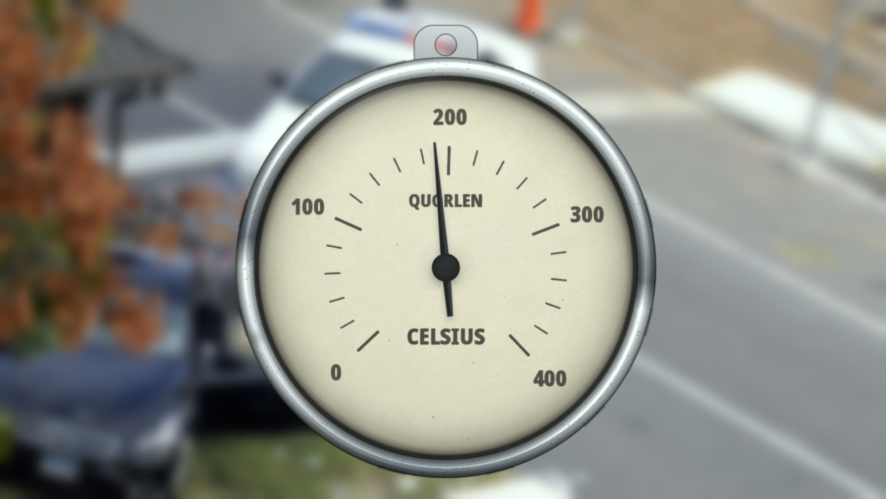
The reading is 190
